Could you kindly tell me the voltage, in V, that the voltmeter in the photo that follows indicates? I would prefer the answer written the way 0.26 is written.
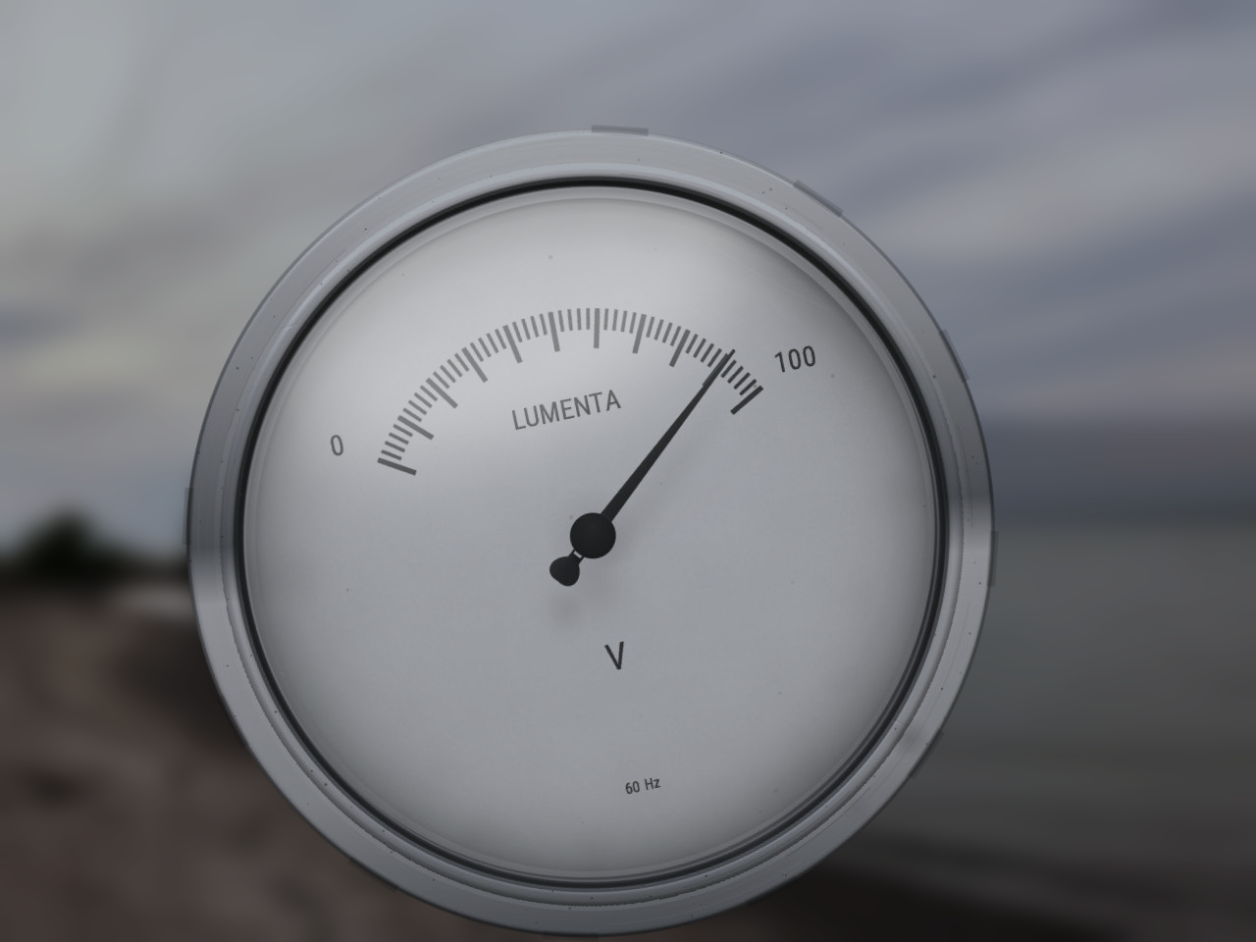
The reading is 90
